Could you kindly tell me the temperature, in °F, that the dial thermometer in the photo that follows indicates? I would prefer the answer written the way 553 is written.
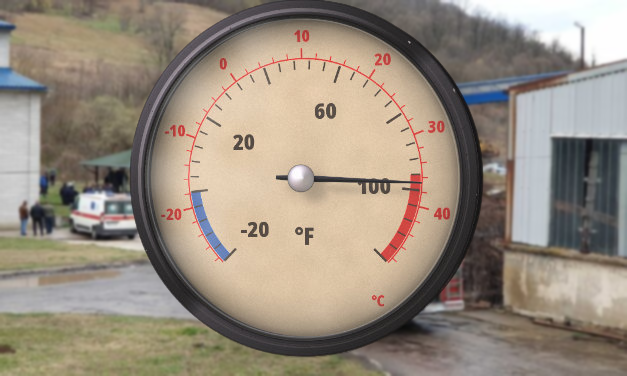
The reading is 98
